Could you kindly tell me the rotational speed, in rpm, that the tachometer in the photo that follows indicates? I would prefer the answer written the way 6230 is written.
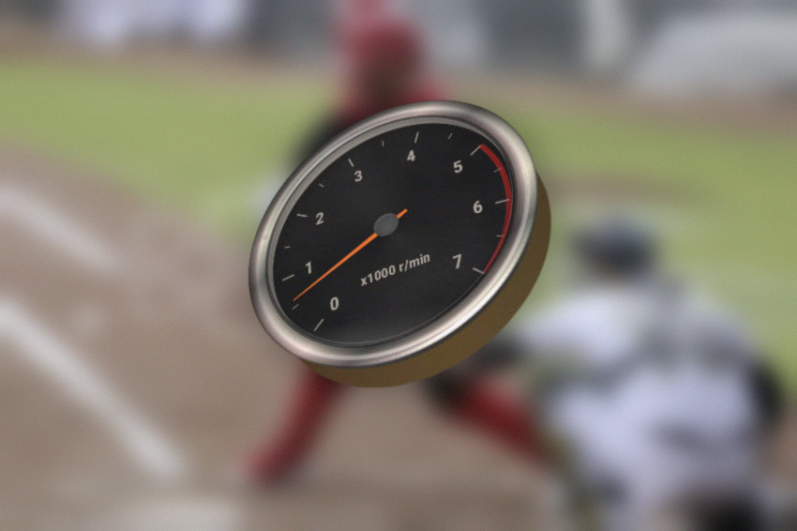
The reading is 500
